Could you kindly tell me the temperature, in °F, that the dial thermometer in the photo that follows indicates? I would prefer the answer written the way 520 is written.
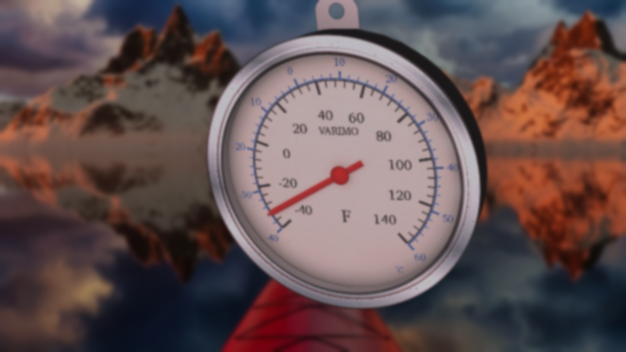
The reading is -32
